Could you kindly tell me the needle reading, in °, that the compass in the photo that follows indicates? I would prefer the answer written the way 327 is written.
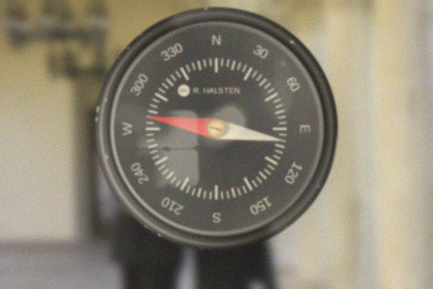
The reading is 280
